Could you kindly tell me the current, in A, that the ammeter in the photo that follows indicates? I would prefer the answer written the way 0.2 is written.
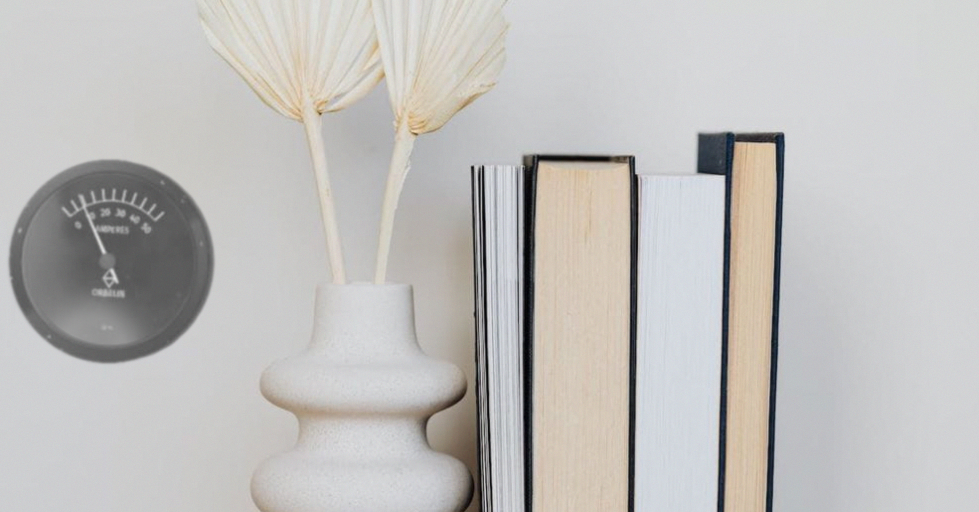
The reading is 10
